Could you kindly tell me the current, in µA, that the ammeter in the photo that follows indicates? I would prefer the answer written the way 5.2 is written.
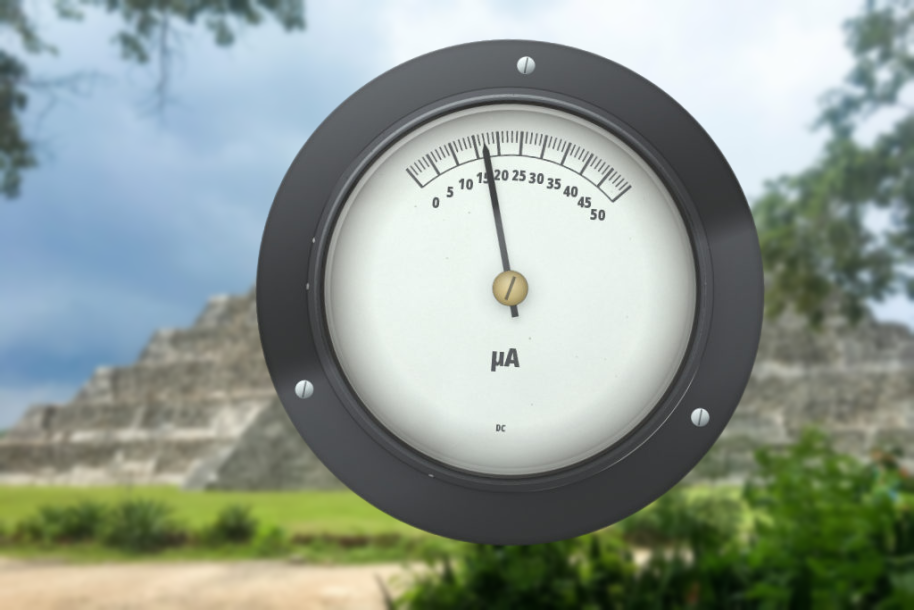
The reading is 17
